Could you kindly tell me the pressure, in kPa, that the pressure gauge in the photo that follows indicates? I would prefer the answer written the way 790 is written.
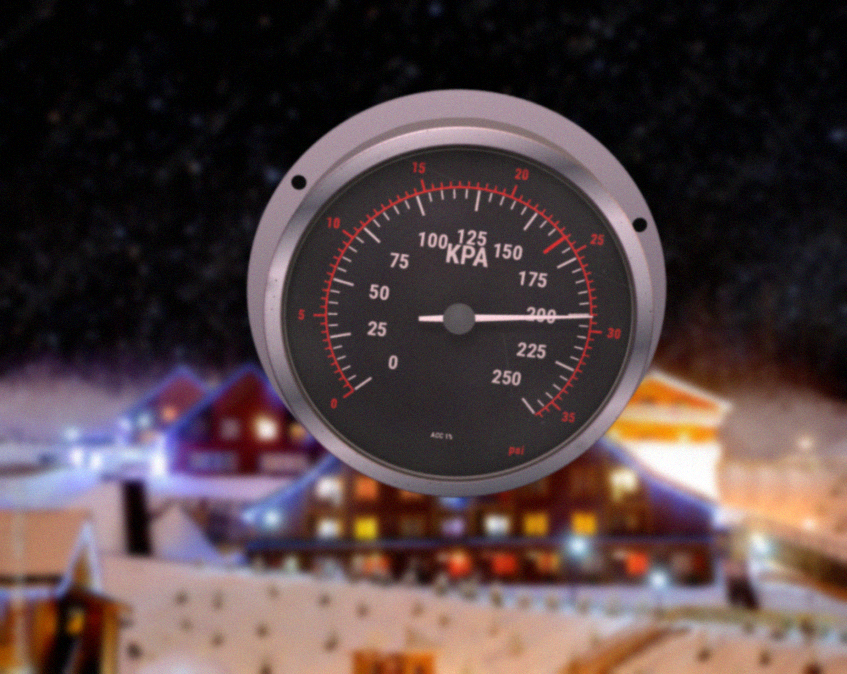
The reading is 200
